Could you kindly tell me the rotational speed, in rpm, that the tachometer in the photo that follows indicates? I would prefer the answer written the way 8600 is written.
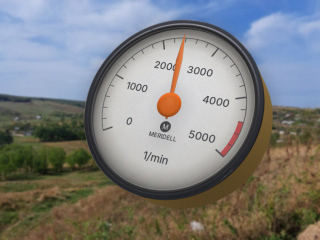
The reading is 2400
